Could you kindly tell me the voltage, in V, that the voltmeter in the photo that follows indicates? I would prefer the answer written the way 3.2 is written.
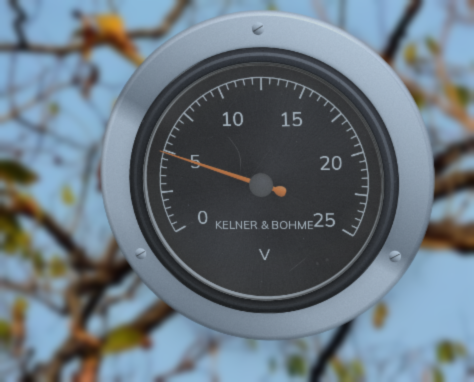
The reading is 5
